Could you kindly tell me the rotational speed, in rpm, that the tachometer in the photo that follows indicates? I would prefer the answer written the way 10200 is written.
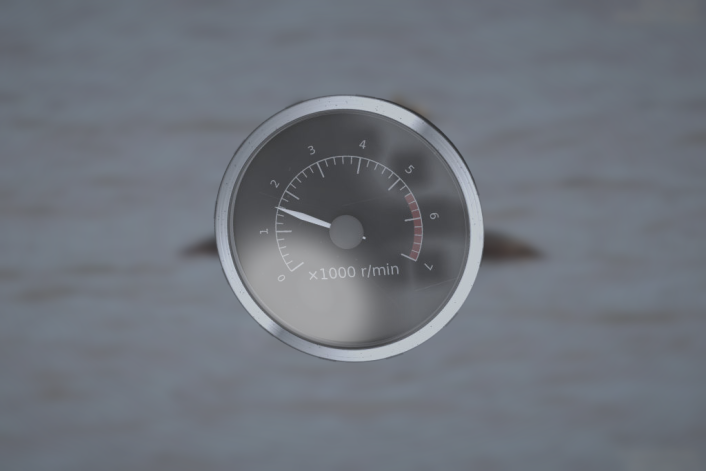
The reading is 1600
